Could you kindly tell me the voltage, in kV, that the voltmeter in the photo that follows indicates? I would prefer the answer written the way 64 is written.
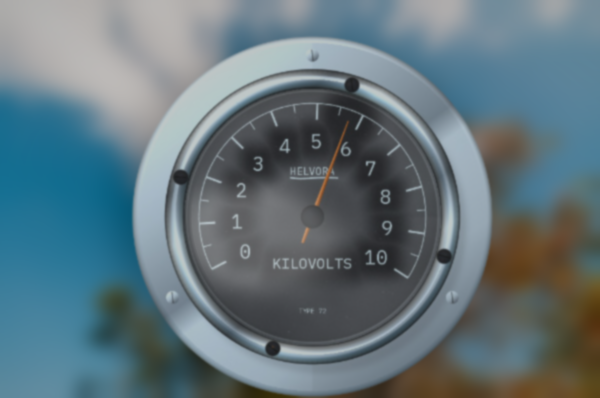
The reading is 5.75
